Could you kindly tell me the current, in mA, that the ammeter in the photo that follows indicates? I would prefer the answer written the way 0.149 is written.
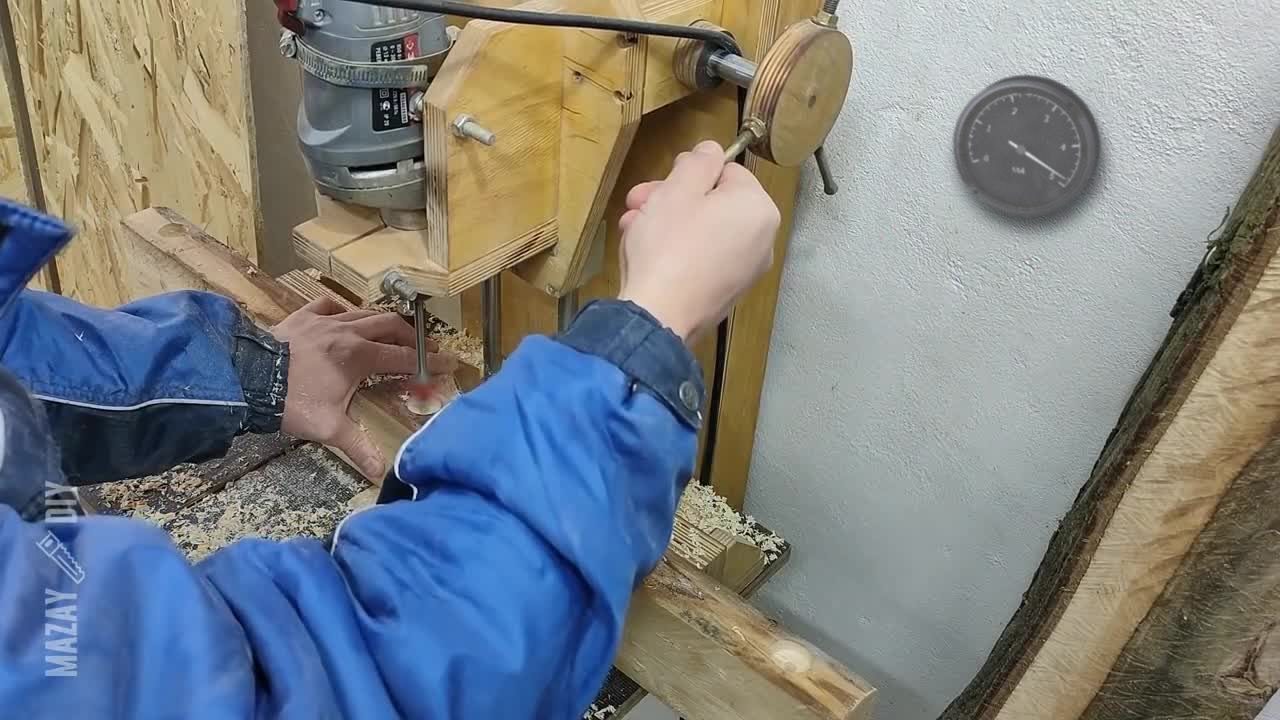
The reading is 4.8
